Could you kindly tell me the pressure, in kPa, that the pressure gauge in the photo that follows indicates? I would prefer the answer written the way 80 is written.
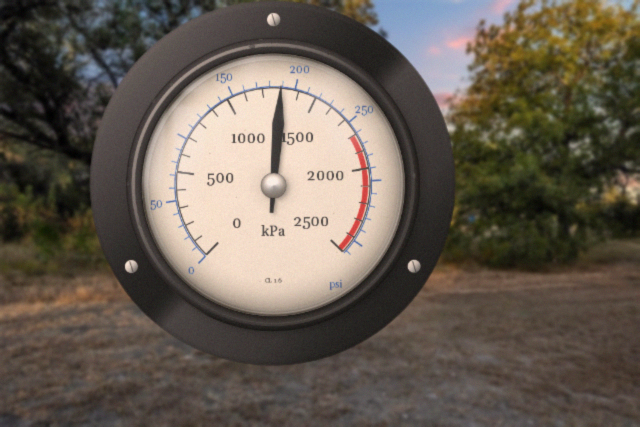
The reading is 1300
